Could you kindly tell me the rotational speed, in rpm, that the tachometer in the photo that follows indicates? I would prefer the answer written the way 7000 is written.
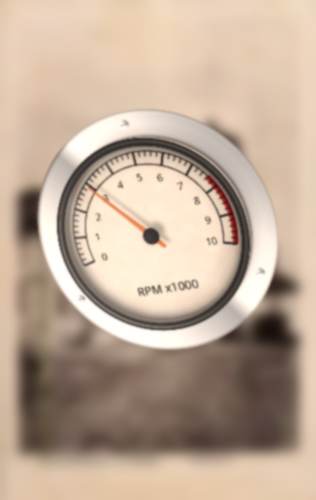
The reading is 3000
